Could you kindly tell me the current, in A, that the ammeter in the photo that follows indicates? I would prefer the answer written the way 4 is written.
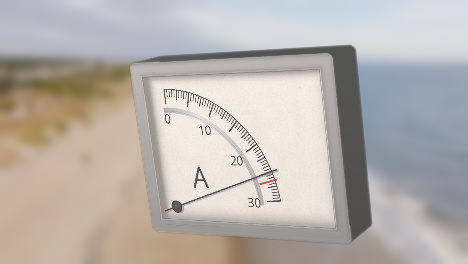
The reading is 25
